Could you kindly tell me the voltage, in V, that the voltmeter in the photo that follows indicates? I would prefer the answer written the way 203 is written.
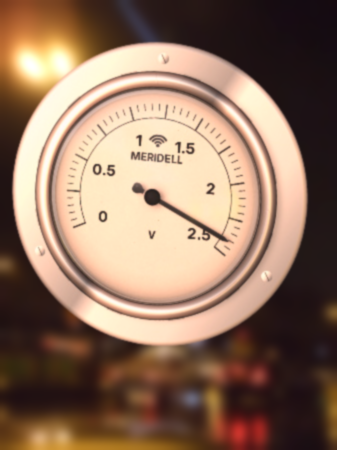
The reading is 2.4
